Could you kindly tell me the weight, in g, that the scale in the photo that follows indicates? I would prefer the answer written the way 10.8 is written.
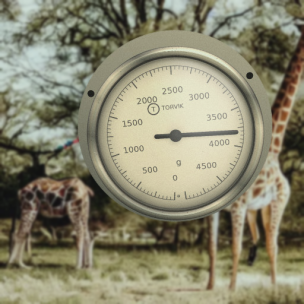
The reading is 3800
